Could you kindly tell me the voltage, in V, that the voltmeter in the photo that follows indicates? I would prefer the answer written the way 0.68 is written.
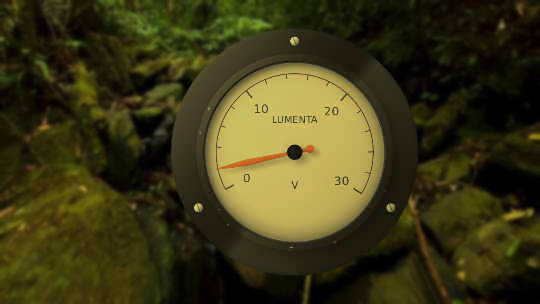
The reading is 2
